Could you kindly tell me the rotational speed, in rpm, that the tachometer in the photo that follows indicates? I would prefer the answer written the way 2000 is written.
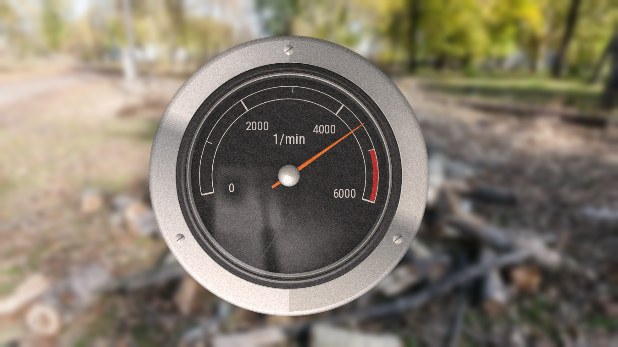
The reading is 4500
